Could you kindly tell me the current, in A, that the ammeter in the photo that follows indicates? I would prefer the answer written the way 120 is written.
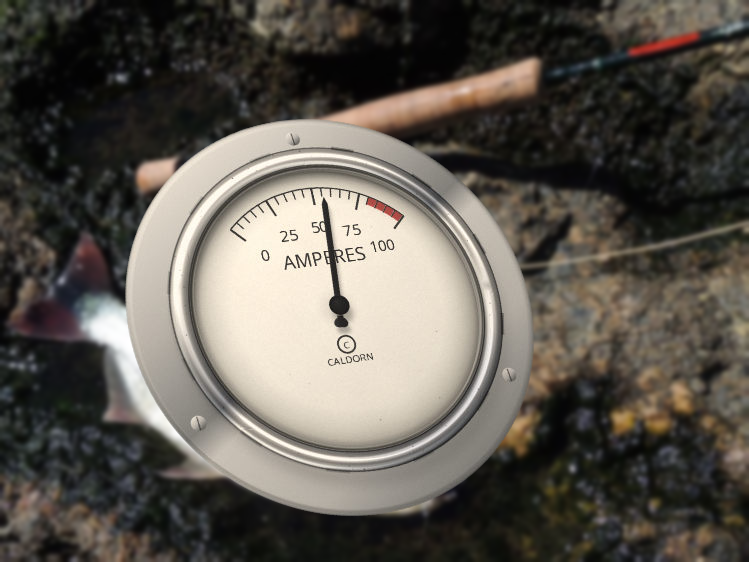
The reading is 55
